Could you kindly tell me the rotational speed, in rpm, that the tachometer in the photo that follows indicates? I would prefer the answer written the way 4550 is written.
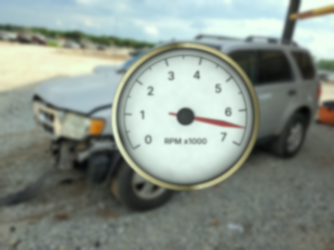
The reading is 6500
